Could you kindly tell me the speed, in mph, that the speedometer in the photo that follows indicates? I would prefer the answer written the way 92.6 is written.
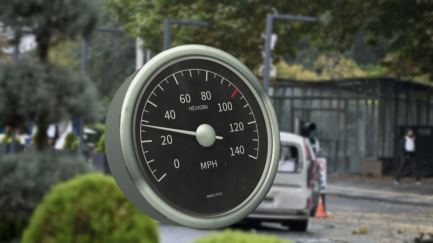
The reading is 27.5
